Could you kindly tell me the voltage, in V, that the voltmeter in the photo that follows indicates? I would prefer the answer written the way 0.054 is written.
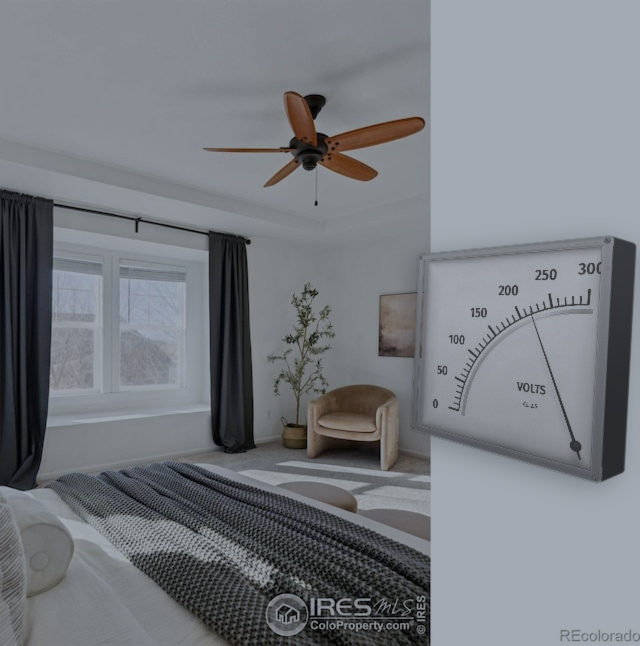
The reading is 220
